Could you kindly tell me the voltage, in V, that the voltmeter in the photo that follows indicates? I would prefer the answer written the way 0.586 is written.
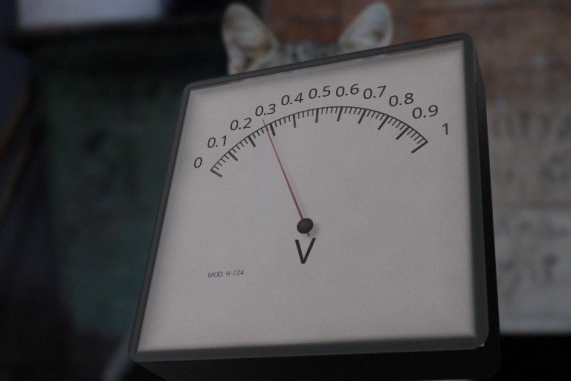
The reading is 0.28
